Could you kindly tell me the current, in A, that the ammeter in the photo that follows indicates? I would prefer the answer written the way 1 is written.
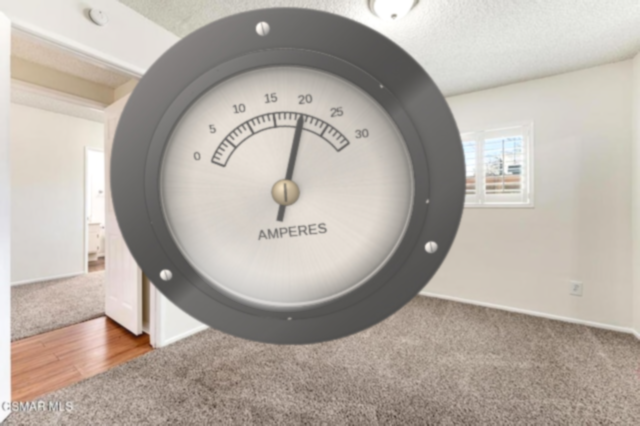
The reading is 20
